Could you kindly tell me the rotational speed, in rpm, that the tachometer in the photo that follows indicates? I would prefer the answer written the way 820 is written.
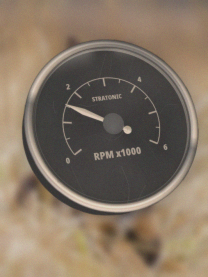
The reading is 1500
